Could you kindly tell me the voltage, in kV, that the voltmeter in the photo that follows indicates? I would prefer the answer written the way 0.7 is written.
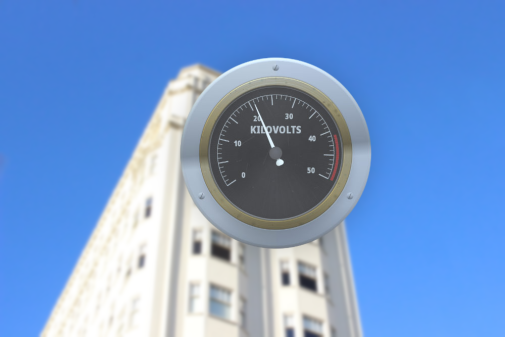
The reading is 21
